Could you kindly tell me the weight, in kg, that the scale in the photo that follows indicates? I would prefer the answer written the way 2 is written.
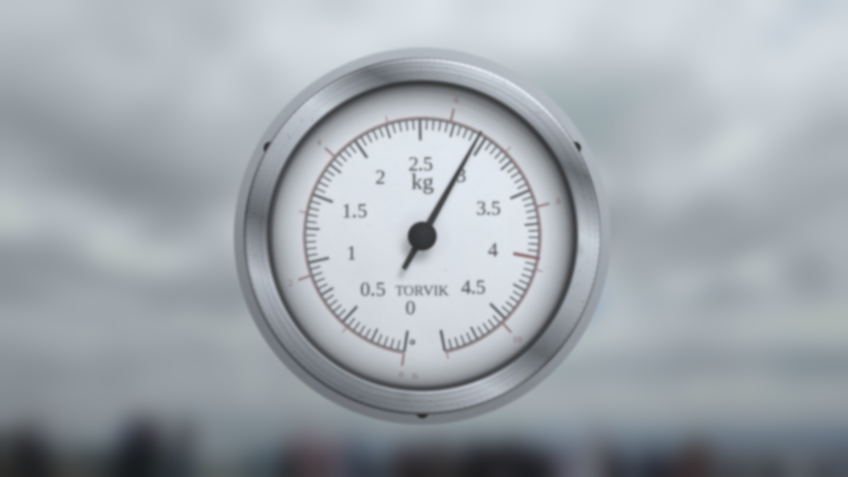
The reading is 2.95
